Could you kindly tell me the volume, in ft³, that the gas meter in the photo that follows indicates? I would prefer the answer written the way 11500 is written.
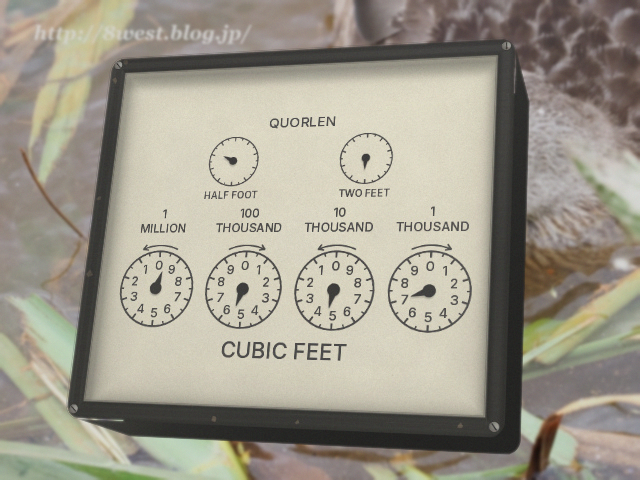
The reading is 954700
